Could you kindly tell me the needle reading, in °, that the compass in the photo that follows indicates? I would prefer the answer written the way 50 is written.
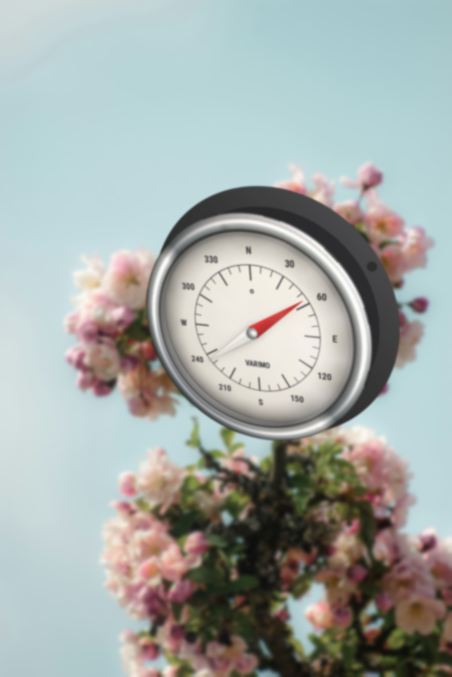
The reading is 55
